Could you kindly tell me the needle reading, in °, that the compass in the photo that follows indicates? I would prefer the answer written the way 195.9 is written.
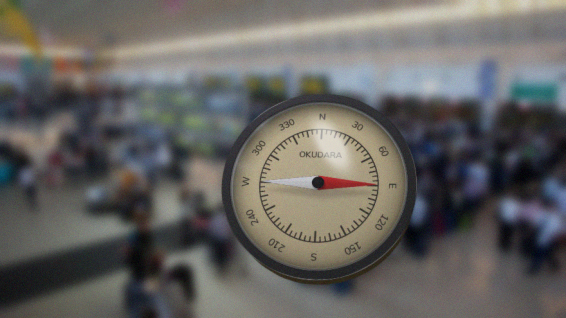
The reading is 90
